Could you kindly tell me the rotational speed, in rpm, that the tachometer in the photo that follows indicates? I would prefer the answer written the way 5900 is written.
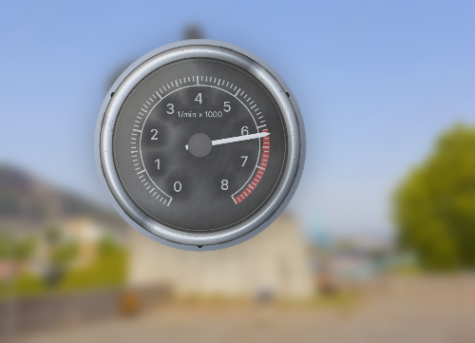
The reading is 6200
